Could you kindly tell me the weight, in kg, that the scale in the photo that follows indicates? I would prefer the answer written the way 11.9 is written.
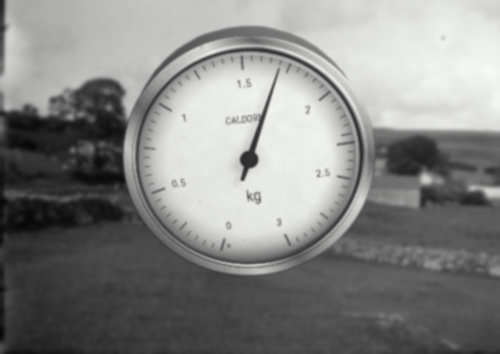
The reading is 1.7
